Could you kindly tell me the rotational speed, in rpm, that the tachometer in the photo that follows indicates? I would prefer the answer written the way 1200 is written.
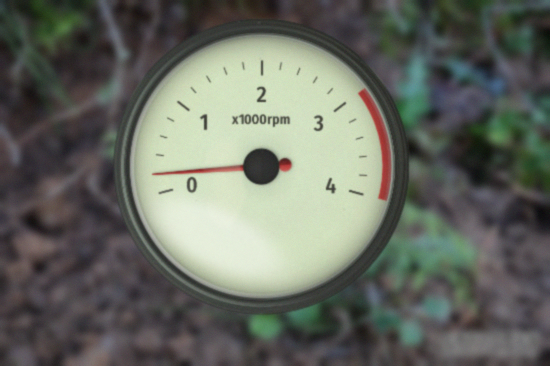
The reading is 200
